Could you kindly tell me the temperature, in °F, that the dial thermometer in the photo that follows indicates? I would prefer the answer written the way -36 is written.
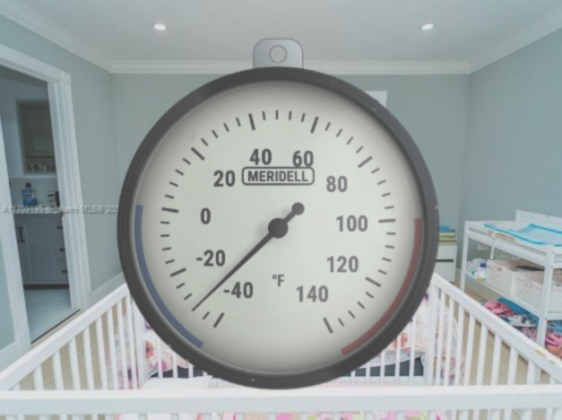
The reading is -32
